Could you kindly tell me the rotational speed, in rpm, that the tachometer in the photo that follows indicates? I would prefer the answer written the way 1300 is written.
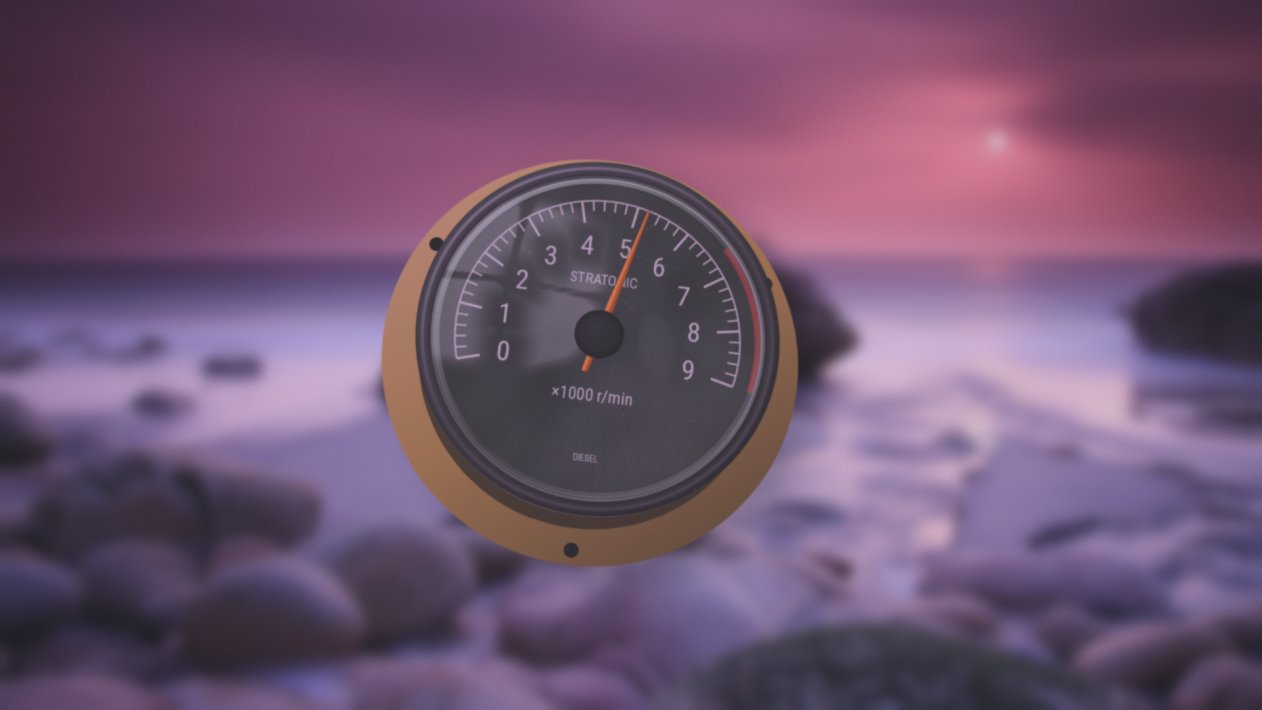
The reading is 5200
